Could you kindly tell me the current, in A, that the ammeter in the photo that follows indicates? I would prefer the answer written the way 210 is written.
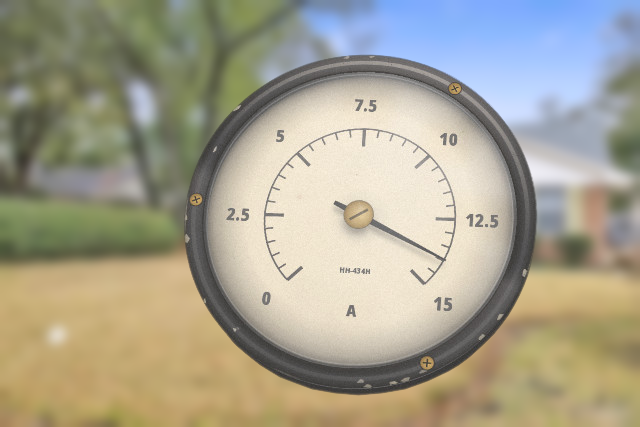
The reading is 14
